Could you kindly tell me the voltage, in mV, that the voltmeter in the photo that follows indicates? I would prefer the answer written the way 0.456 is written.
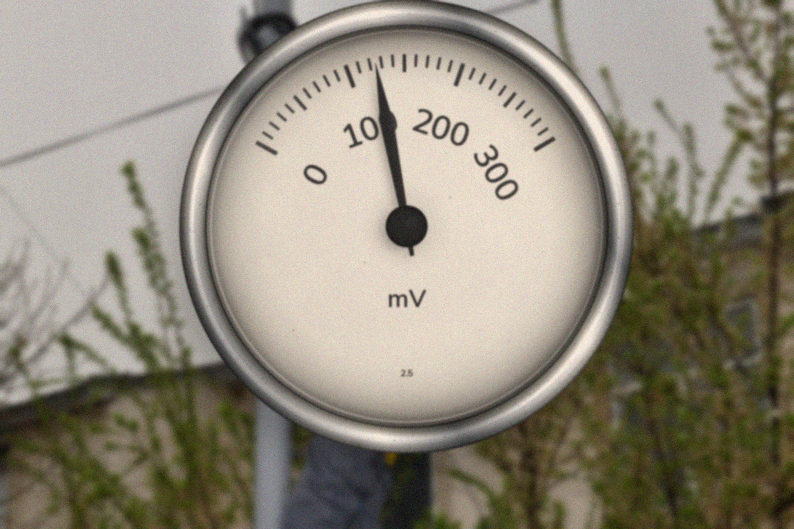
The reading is 125
